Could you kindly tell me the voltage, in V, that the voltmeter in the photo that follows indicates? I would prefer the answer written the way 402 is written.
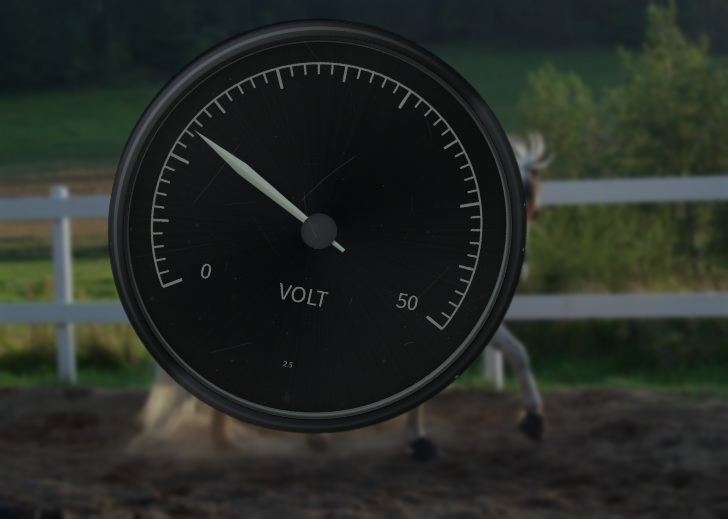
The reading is 12.5
